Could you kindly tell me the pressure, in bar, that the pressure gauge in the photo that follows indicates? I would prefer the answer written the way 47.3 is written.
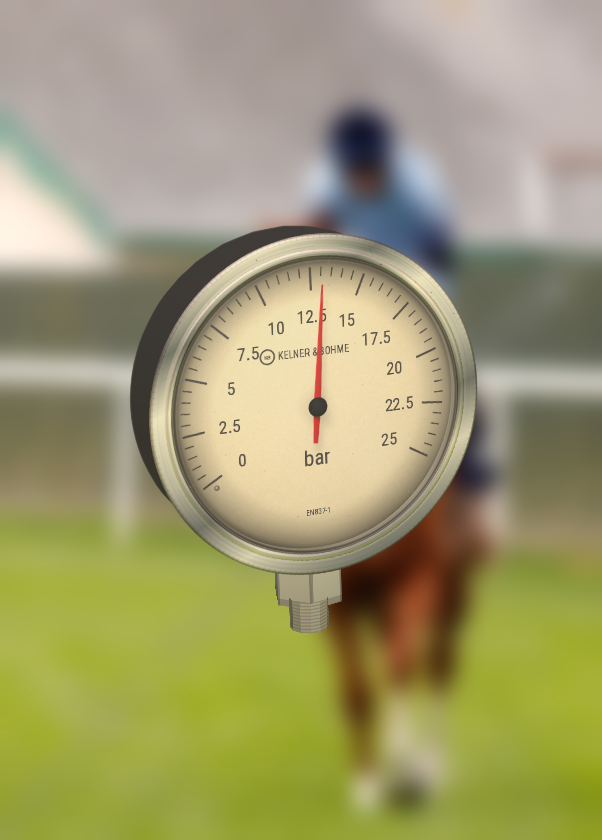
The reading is 13
